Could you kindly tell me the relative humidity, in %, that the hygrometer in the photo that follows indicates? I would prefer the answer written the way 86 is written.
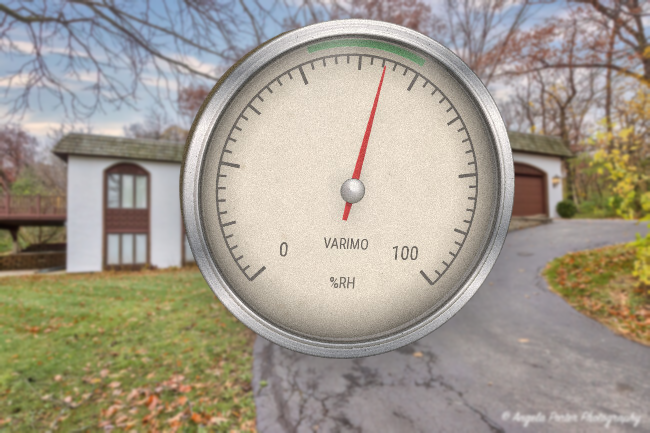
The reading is 54
